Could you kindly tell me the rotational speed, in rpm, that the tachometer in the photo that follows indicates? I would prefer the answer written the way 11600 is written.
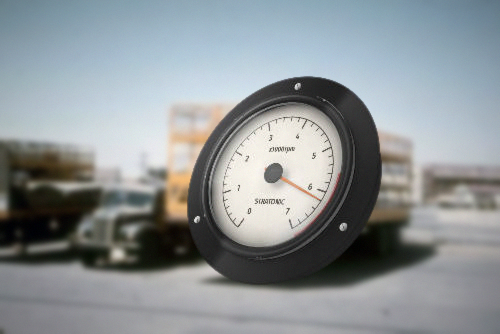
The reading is 6200
